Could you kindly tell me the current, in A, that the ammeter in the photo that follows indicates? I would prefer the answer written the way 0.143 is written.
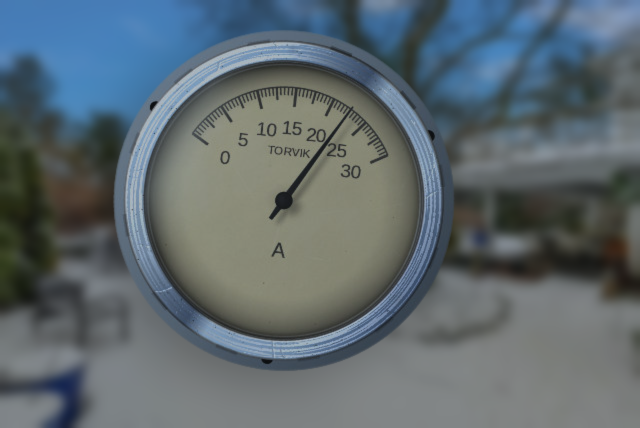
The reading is 22.5
